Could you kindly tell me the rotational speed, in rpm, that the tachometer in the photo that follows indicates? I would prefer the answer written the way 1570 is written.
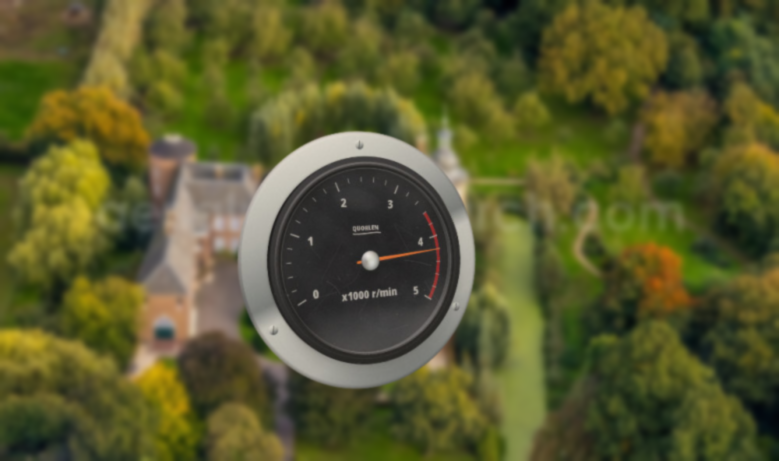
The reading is 4200
